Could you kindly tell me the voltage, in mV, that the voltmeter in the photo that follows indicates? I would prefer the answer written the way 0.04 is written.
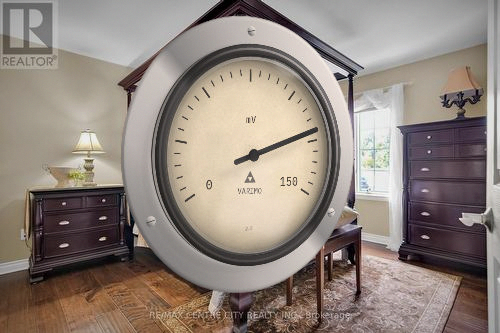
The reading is 120
